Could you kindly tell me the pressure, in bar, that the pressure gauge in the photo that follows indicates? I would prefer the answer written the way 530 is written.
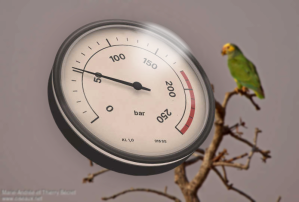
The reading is 50
